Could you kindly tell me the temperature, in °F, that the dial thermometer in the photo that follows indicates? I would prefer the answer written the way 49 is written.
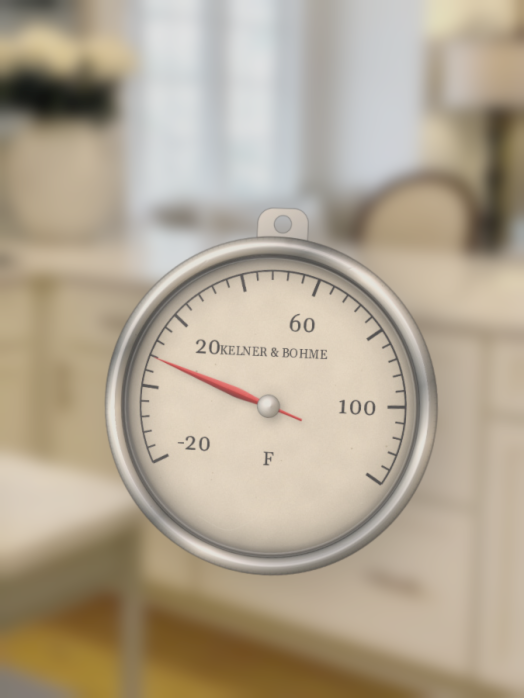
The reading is 8
